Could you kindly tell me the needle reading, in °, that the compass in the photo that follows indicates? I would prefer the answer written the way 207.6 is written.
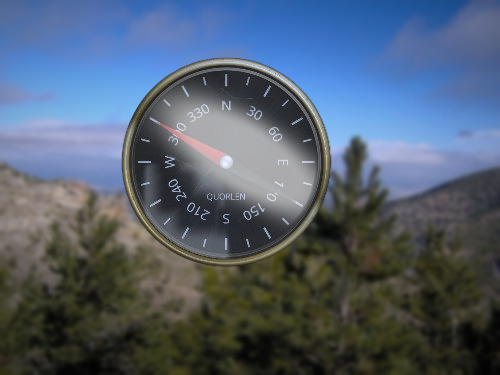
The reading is 300
